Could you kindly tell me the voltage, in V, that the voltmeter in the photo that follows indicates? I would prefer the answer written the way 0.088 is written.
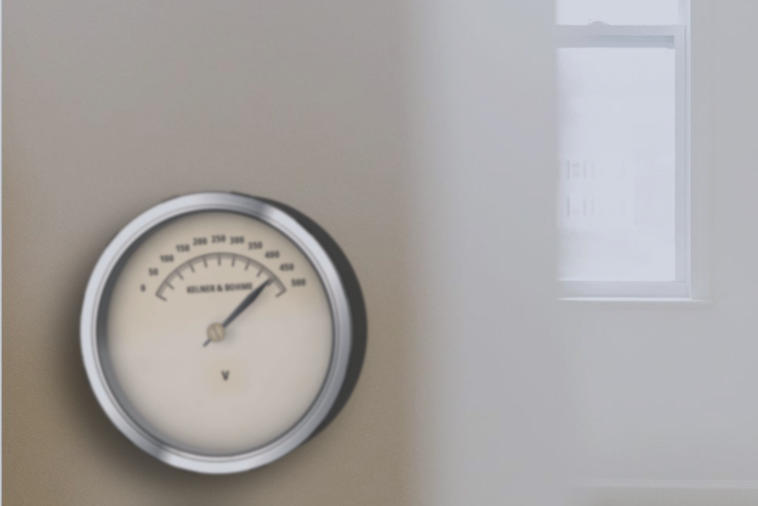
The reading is 450
